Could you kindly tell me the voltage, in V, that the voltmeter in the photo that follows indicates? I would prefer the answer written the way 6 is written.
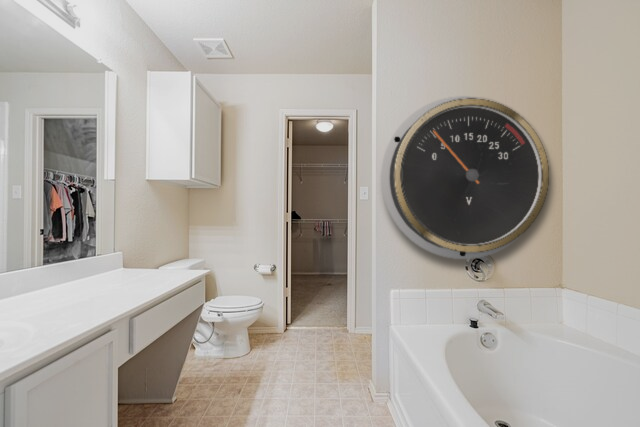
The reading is 5
